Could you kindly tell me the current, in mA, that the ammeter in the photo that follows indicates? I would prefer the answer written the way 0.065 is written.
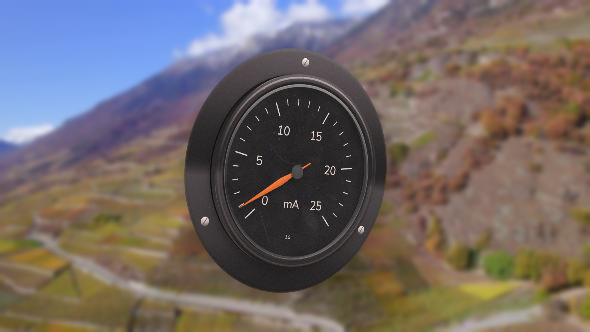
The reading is 1
